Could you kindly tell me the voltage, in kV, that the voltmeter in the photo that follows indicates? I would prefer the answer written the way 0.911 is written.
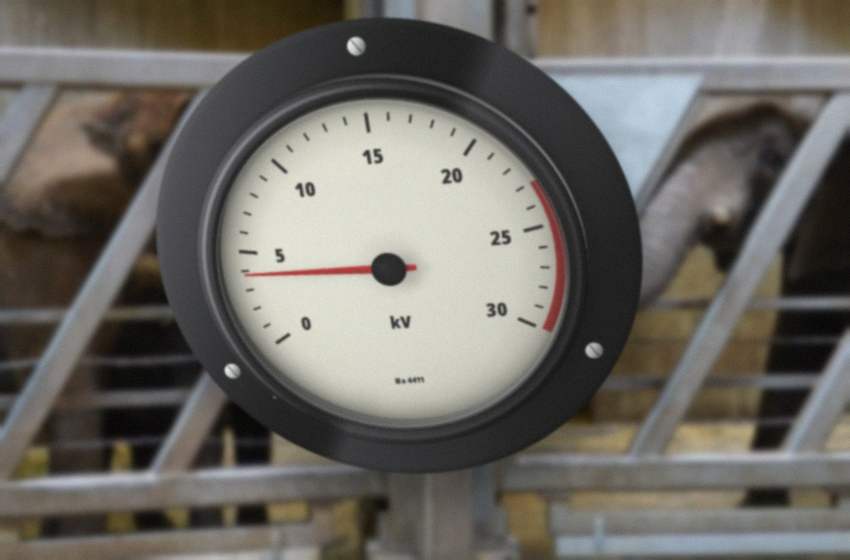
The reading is 4
